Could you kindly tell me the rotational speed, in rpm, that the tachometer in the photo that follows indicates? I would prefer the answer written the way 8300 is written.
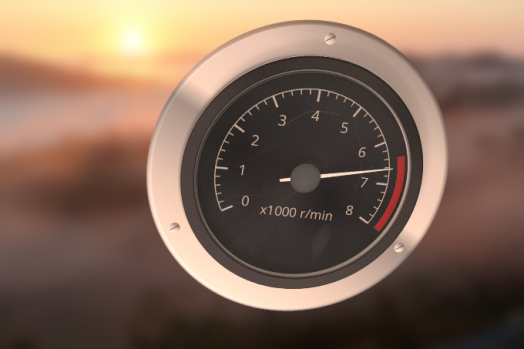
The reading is 6600
